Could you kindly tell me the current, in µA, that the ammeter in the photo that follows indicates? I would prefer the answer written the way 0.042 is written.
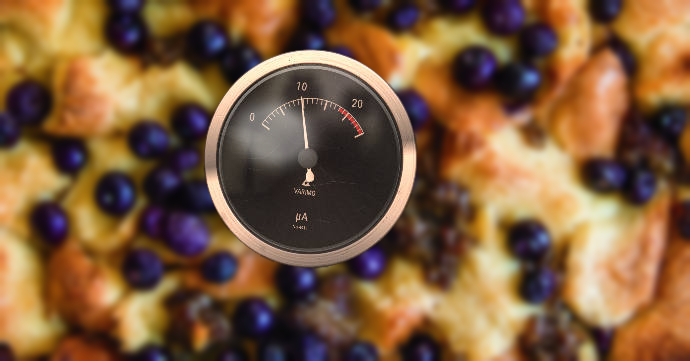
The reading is 10
